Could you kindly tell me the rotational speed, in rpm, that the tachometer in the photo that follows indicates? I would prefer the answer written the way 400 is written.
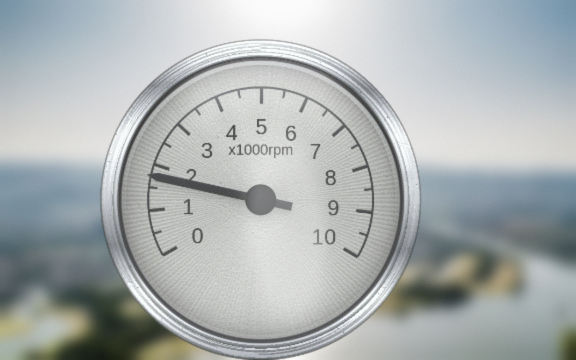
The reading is 1750
